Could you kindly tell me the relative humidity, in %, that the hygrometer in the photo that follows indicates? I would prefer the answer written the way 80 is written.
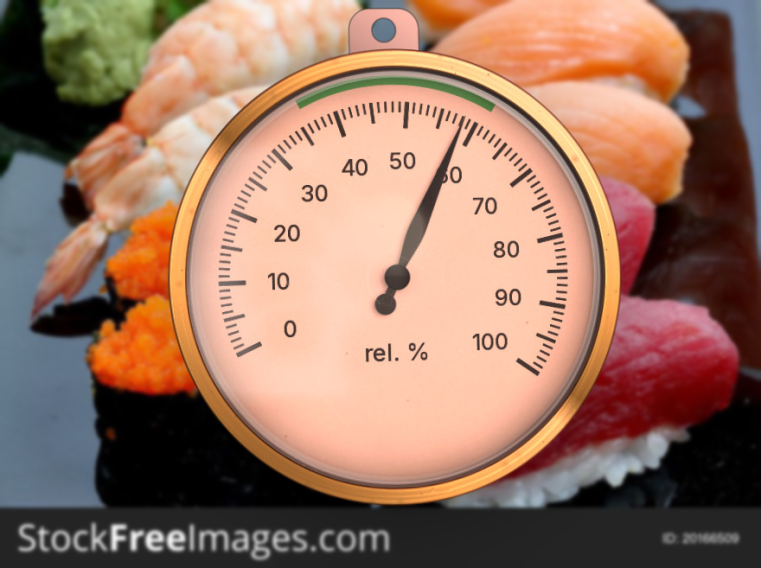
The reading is 58
